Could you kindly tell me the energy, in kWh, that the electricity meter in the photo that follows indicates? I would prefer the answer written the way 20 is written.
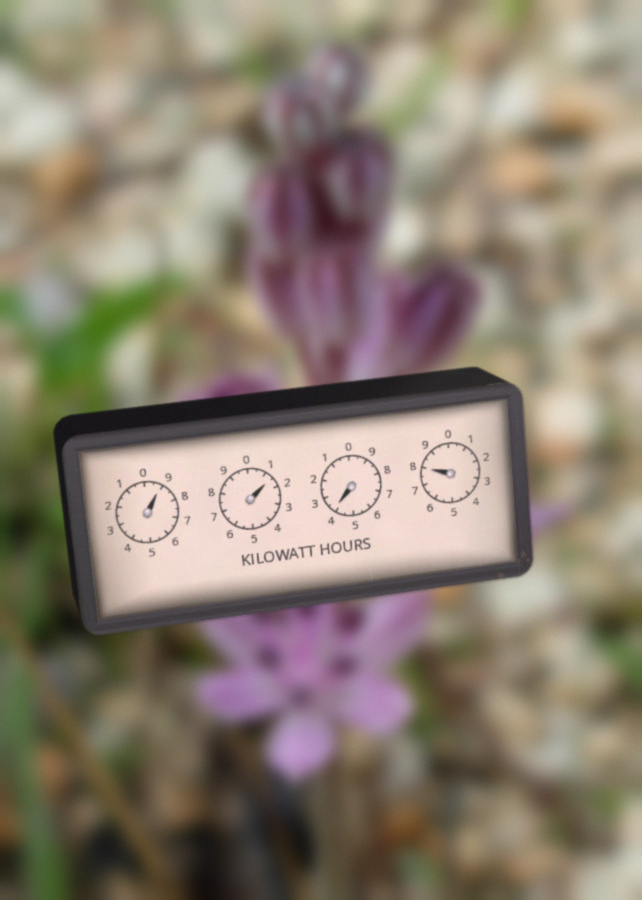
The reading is 9138
